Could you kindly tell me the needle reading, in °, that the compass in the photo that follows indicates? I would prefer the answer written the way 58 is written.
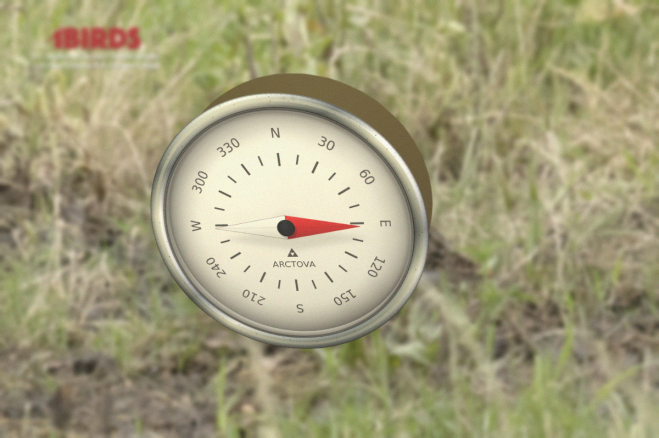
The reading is 90
